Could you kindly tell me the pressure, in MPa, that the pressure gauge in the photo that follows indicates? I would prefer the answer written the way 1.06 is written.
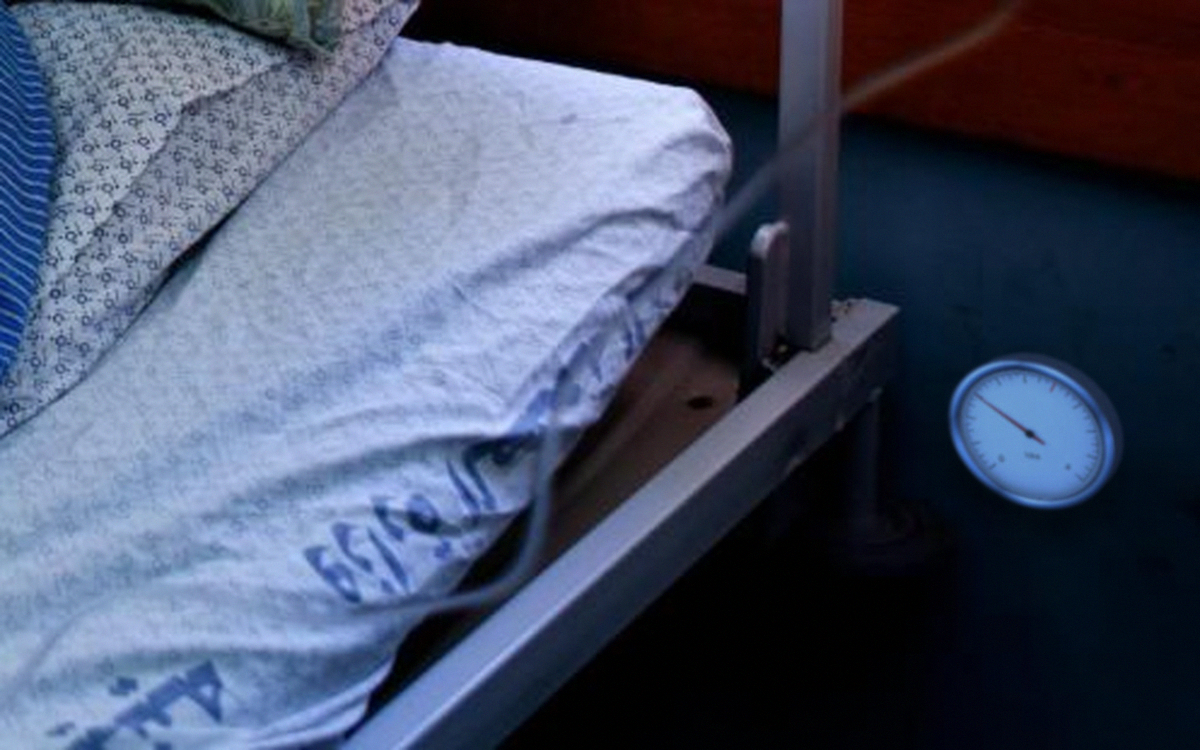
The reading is 1.2
